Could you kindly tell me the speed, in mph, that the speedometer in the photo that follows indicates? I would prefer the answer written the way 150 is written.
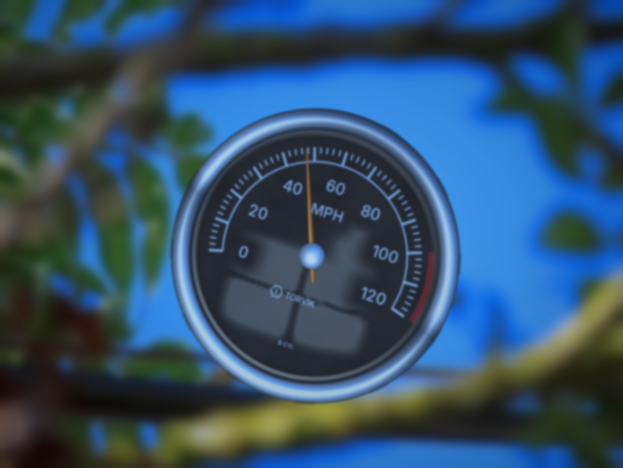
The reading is 48
